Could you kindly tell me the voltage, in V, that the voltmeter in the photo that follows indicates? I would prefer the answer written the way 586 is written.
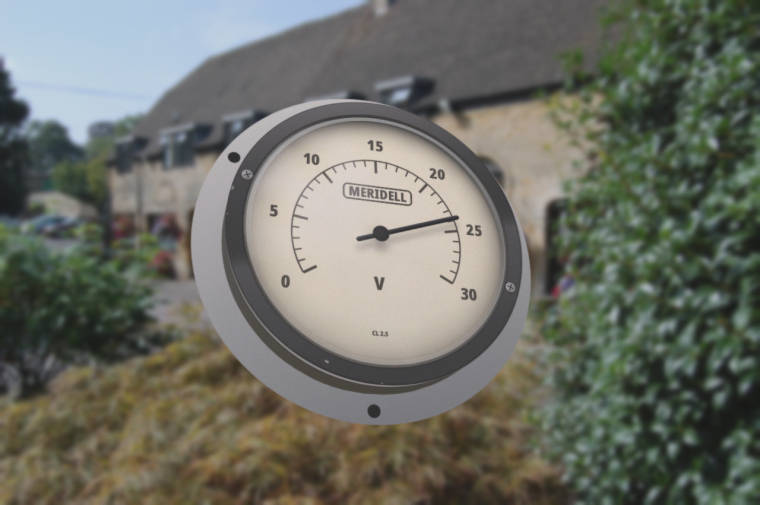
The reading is 24
